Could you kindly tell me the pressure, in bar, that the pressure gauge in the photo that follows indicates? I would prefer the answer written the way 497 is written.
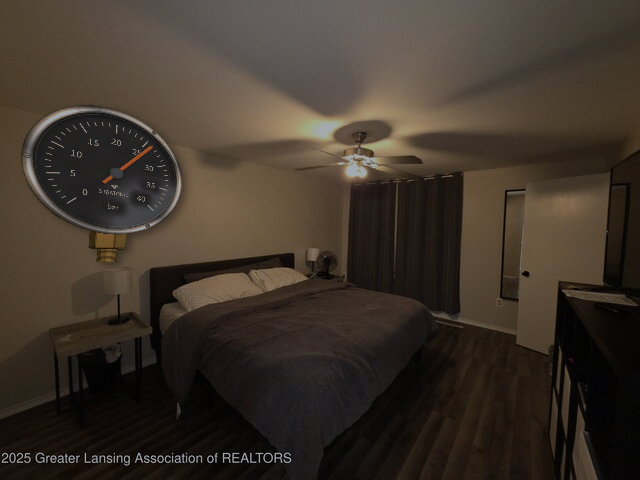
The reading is 26
